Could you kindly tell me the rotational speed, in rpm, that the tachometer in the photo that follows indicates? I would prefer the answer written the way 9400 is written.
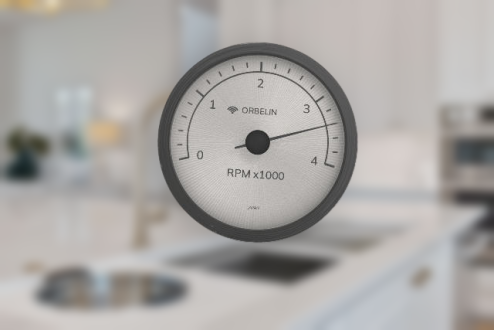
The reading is 3400
